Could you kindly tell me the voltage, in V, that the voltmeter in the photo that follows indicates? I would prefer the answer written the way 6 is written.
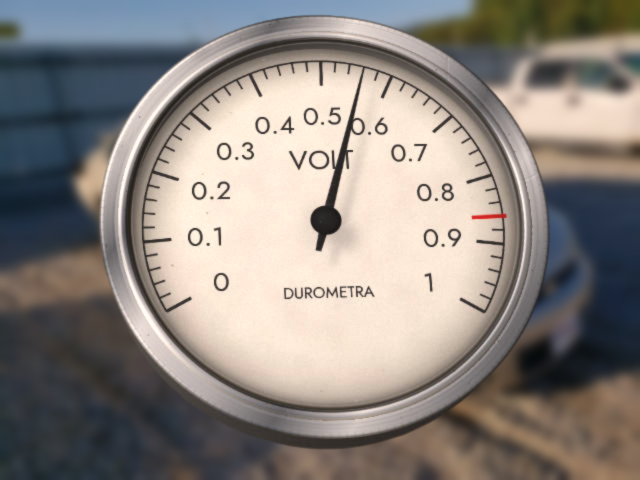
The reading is 0.56
